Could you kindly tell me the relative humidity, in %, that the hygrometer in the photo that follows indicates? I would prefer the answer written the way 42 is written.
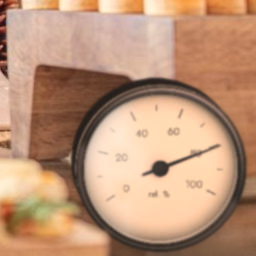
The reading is 80
